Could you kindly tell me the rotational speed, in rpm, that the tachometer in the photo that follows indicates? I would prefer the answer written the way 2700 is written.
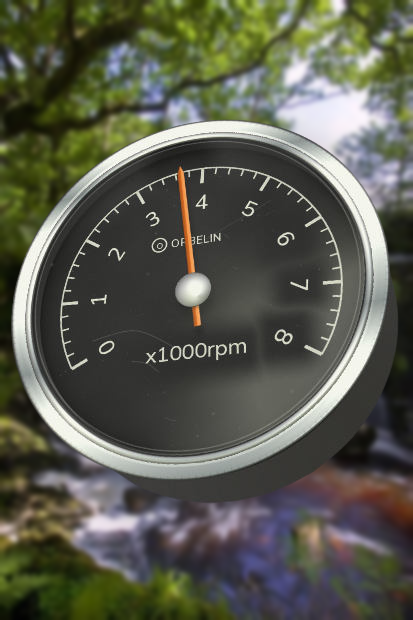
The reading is 3700
